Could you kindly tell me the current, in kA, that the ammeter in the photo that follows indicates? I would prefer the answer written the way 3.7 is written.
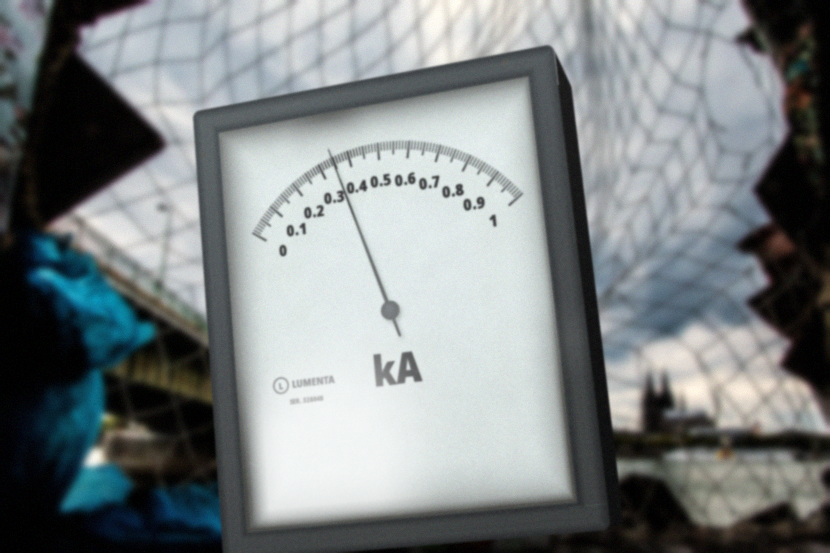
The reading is 0.35
